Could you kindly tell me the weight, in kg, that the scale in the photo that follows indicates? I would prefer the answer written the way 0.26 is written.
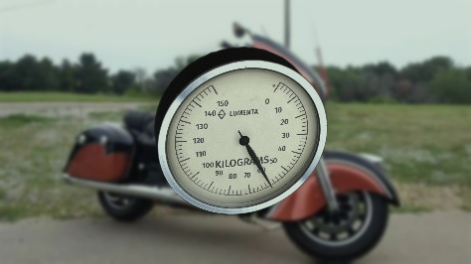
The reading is 60
